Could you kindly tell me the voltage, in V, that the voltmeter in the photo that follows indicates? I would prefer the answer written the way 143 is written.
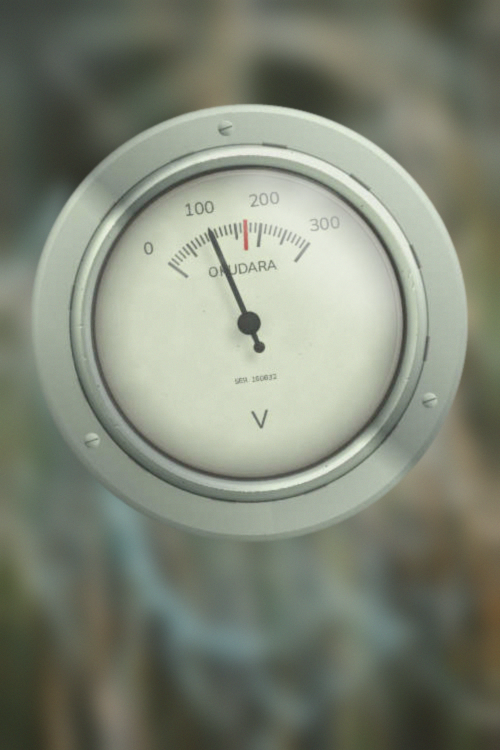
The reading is 100
